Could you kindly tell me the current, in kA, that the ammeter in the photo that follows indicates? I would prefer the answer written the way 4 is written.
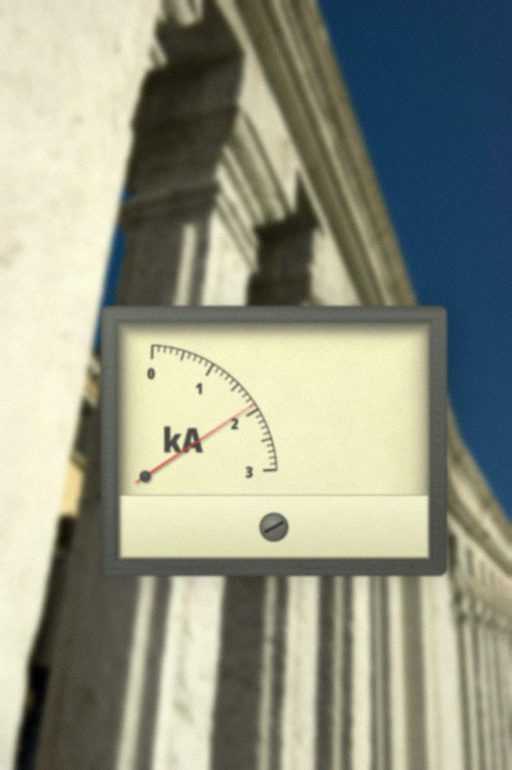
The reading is 1.9
